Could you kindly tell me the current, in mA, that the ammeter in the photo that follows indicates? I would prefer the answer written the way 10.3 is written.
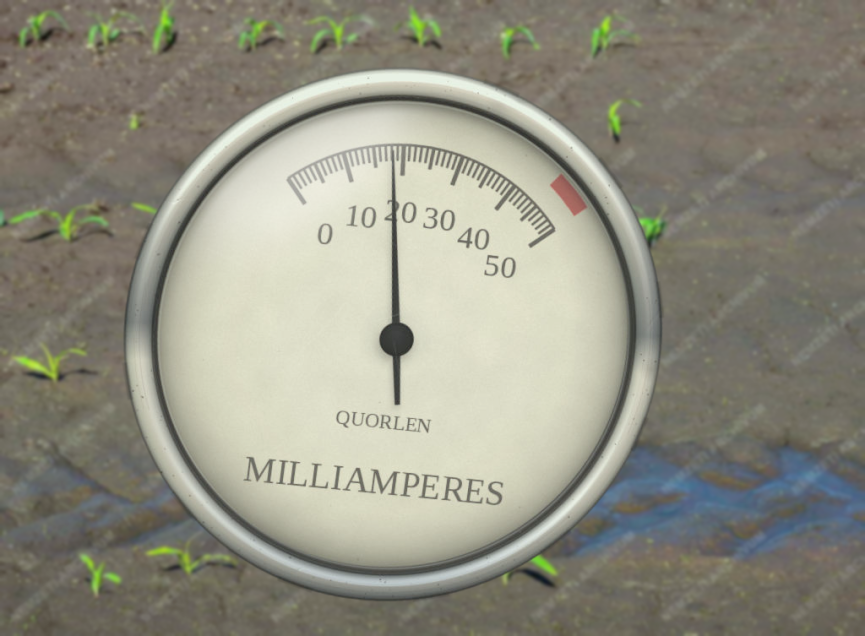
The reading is 18
